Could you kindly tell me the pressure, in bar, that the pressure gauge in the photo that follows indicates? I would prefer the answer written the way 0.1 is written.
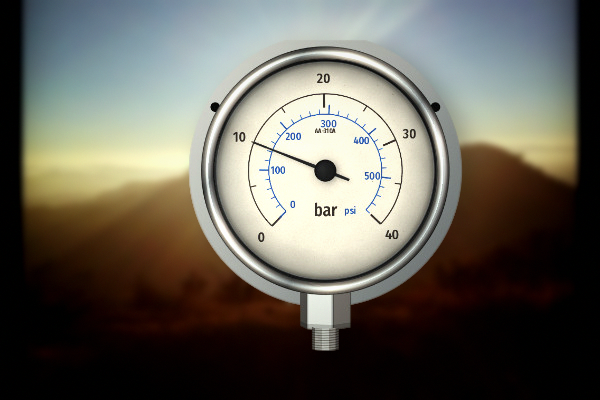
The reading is 10
